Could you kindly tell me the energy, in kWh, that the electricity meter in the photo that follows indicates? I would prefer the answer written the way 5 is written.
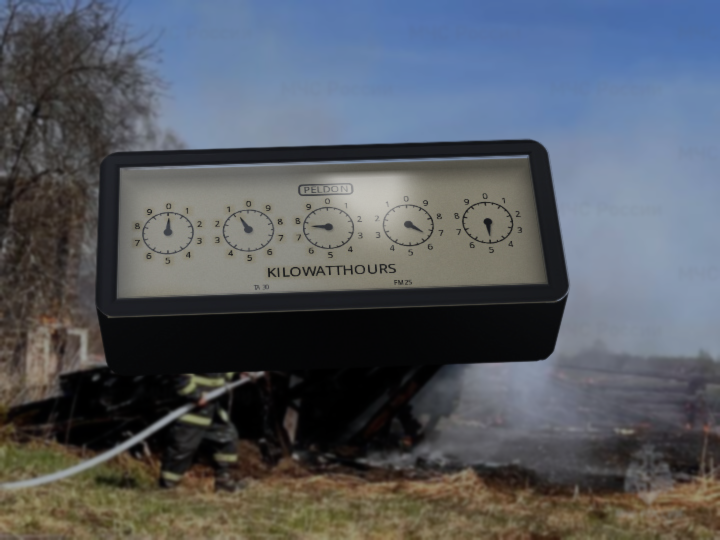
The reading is 765
